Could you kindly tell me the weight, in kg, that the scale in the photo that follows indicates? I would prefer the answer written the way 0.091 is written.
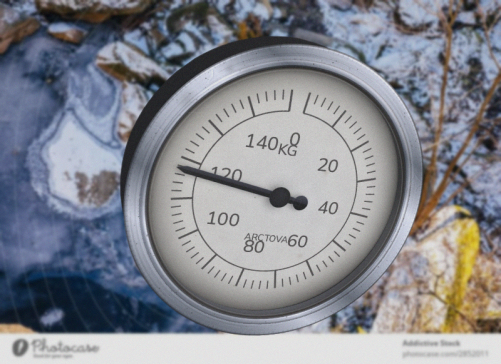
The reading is 118
